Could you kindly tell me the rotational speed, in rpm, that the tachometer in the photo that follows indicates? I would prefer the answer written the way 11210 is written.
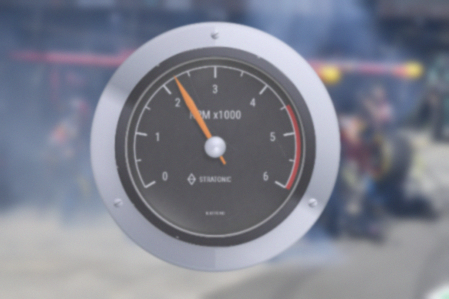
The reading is 2250
